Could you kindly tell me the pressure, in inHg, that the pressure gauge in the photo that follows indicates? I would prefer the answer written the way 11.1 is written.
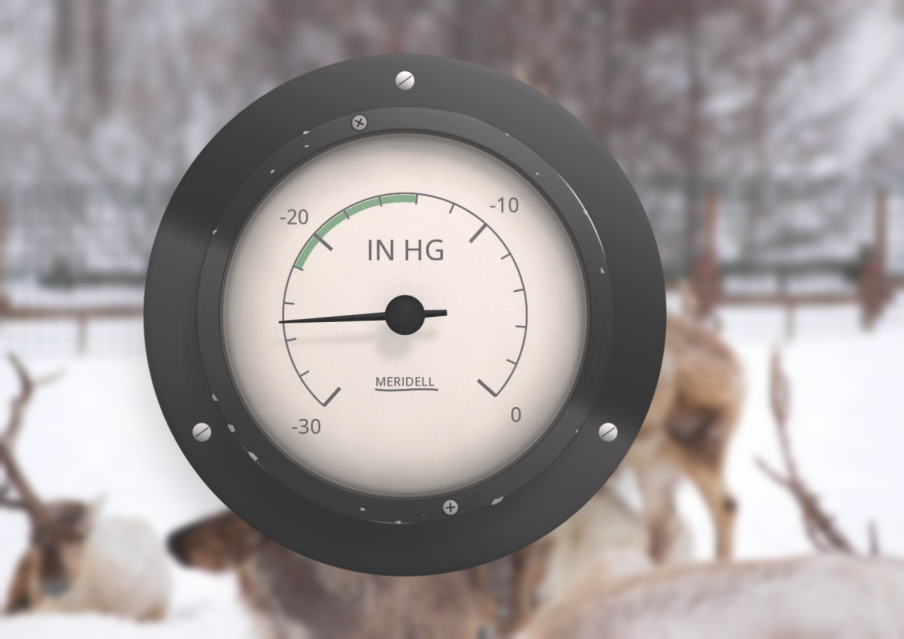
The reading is -25
